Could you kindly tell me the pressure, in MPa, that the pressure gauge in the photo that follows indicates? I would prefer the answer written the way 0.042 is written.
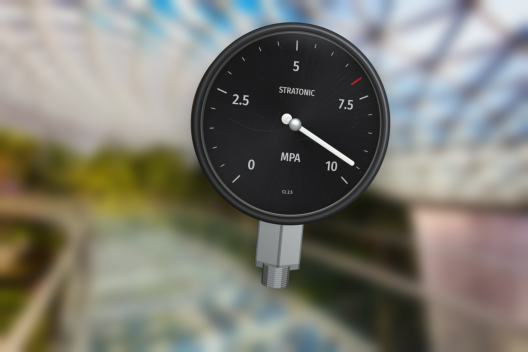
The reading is 9.5
